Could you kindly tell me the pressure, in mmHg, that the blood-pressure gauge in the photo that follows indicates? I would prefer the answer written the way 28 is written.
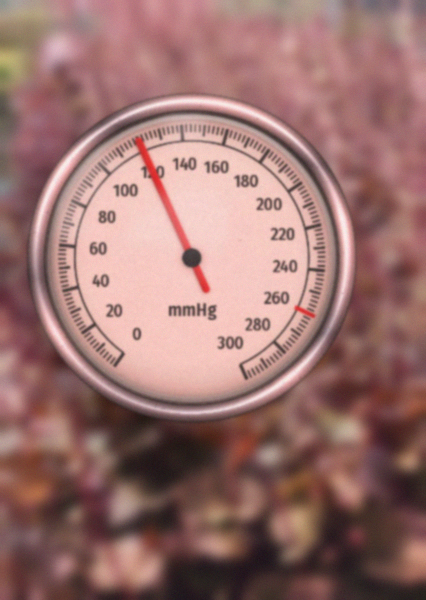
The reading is 120
